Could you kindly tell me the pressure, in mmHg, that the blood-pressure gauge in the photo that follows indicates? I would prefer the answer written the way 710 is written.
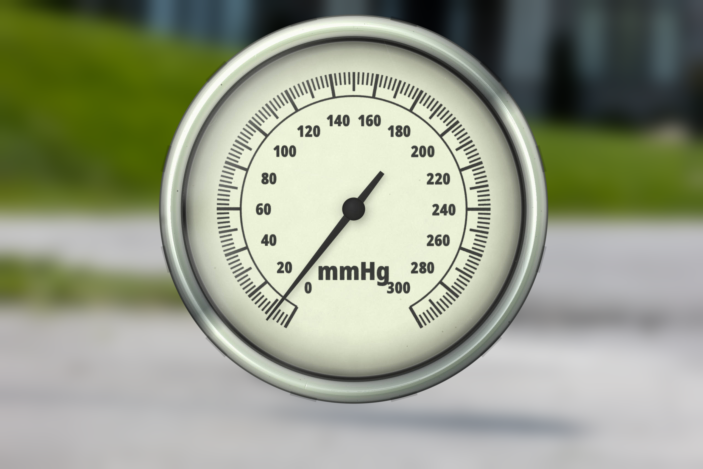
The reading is 8
